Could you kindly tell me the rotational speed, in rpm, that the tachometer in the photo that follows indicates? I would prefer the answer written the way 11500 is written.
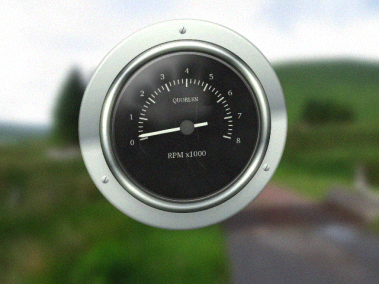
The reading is 200
